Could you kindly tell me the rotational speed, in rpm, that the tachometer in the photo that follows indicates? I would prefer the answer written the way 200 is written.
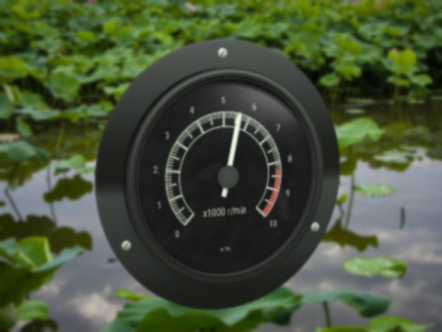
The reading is 5500
